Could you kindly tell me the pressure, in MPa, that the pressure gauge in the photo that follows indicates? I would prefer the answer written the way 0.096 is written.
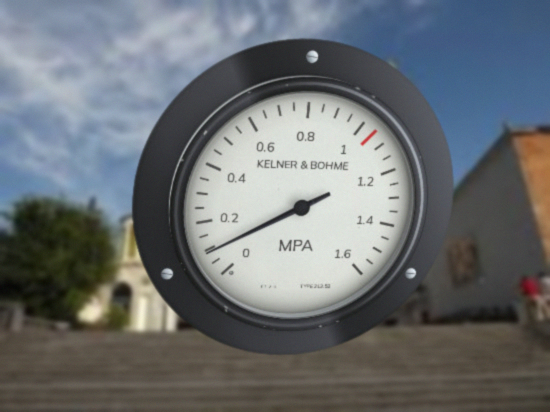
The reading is 0.1
